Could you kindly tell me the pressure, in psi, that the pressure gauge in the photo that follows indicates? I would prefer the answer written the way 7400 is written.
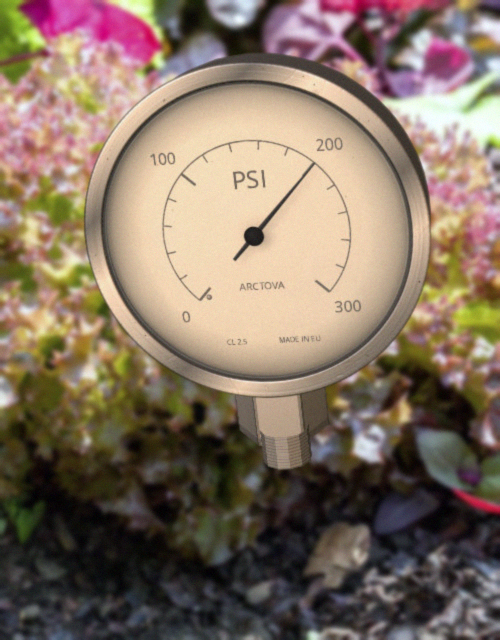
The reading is 200
